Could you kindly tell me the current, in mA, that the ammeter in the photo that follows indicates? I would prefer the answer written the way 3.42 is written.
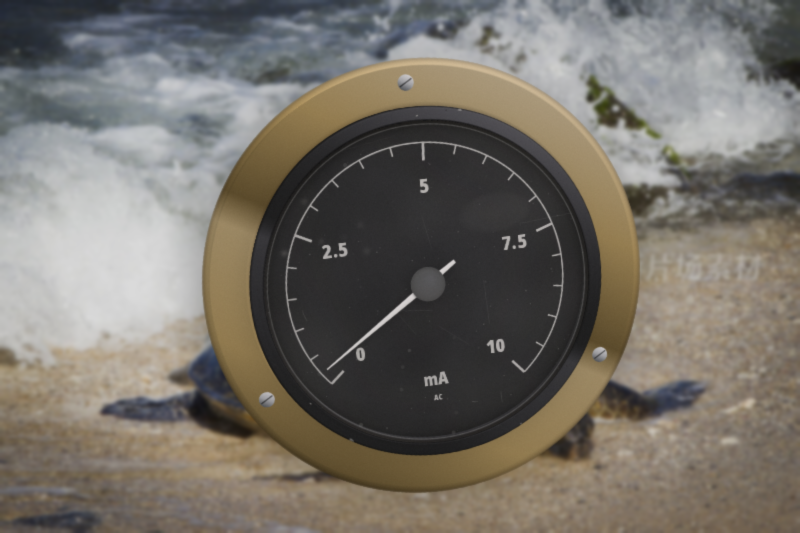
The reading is 0.25
